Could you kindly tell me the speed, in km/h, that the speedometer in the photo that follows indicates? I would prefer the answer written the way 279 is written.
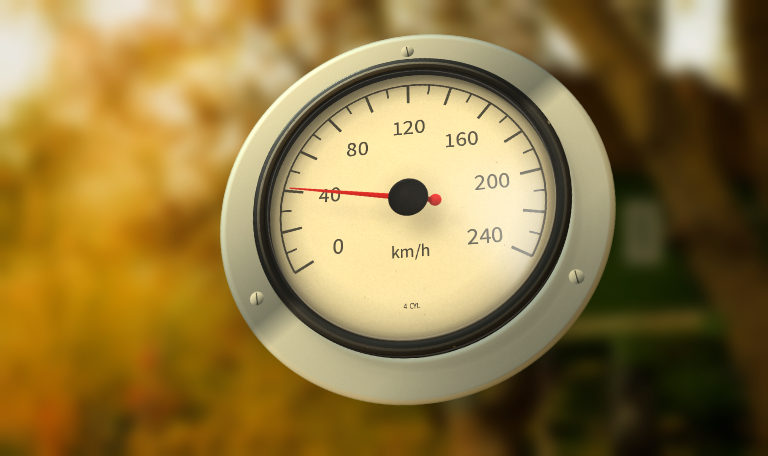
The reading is 40
